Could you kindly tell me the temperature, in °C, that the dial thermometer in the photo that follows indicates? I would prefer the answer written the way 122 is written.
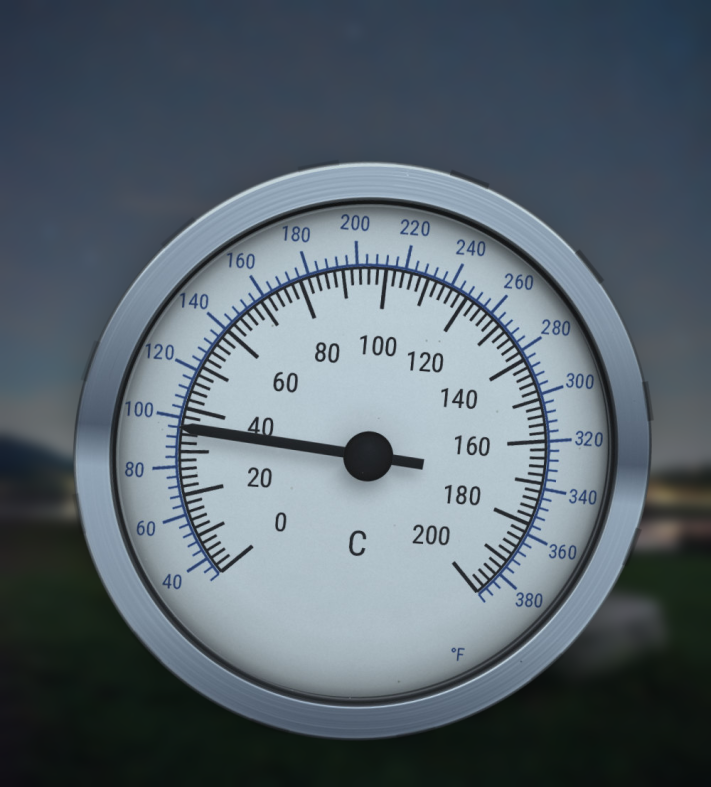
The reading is 36
